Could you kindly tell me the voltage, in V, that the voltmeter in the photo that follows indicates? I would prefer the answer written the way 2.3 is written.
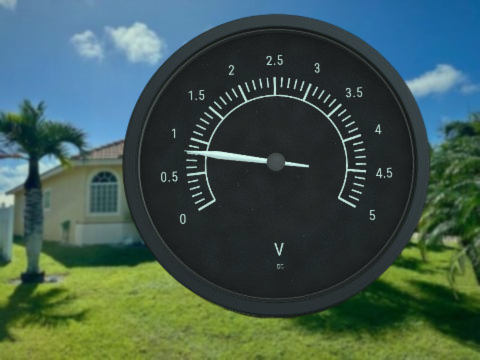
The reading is 0.8
